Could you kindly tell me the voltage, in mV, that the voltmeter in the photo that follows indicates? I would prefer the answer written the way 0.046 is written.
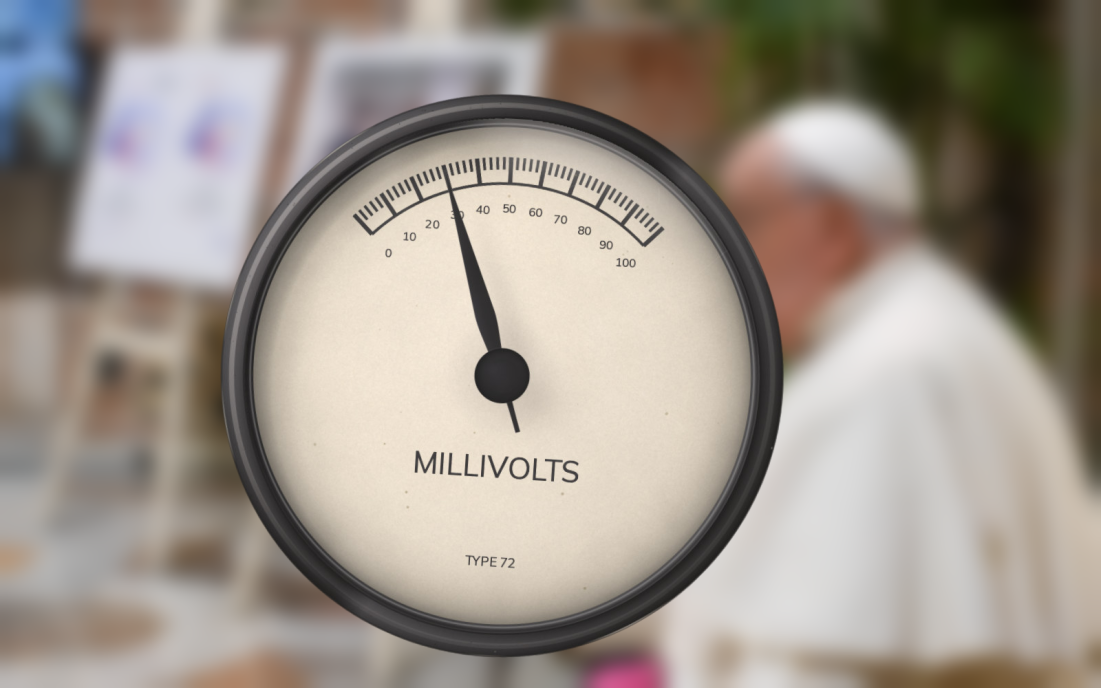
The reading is 30
